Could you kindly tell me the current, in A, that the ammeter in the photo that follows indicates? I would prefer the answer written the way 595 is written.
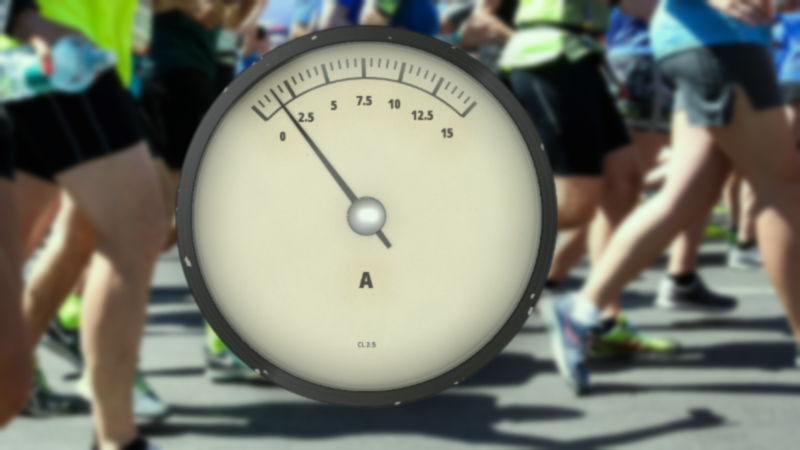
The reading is 1.5
